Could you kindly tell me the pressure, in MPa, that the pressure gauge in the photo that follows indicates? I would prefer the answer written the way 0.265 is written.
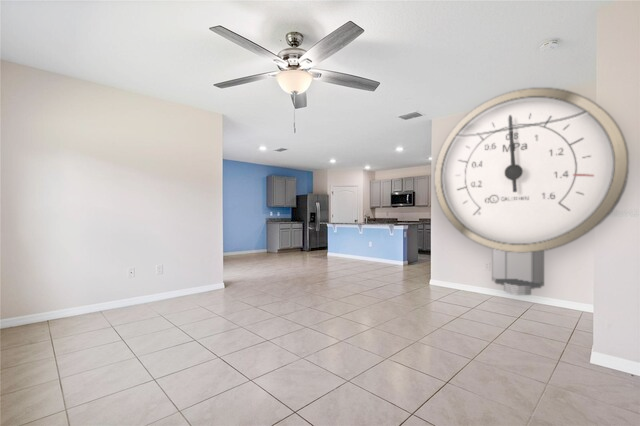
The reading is 0.8
